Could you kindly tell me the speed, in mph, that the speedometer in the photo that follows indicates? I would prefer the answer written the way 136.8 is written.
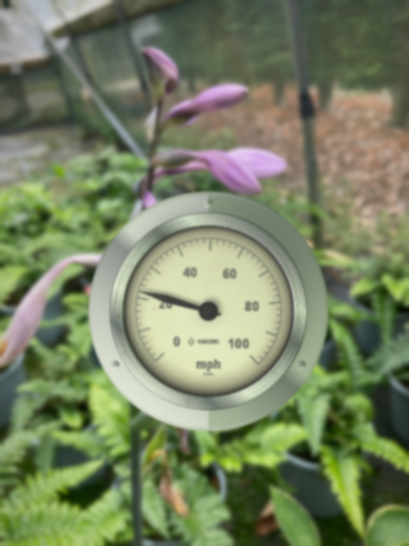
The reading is 22
